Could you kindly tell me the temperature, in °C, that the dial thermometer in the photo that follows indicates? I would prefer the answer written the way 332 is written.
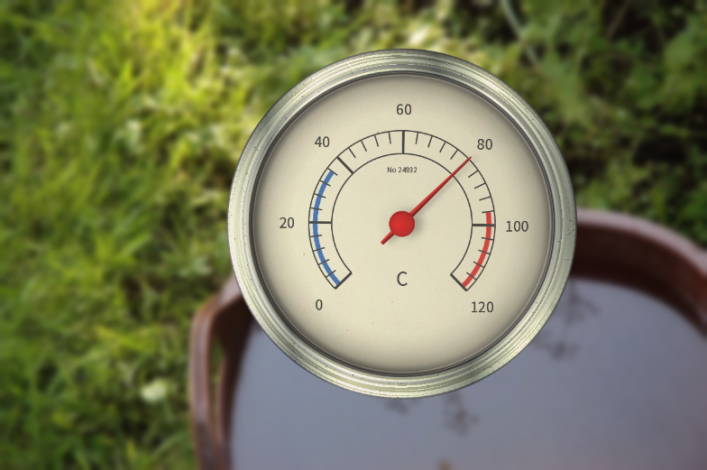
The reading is 80
